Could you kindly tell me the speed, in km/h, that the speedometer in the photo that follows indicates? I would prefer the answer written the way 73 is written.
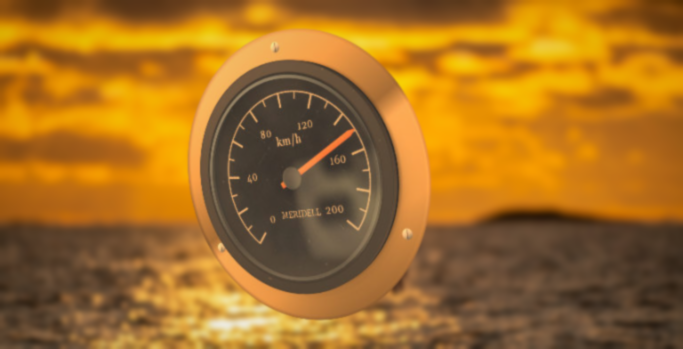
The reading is 150
